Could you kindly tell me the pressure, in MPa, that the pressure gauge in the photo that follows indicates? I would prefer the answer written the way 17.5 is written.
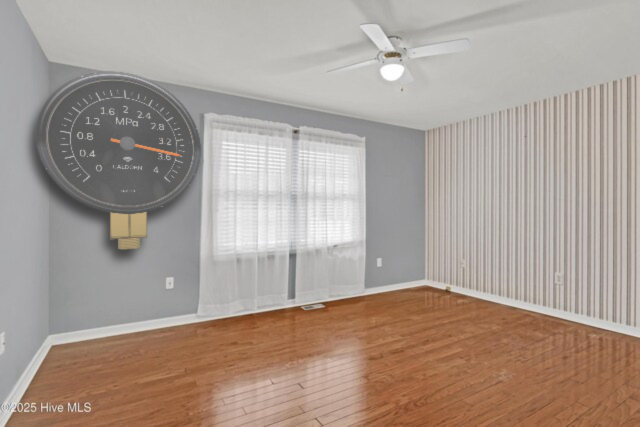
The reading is 3.5
